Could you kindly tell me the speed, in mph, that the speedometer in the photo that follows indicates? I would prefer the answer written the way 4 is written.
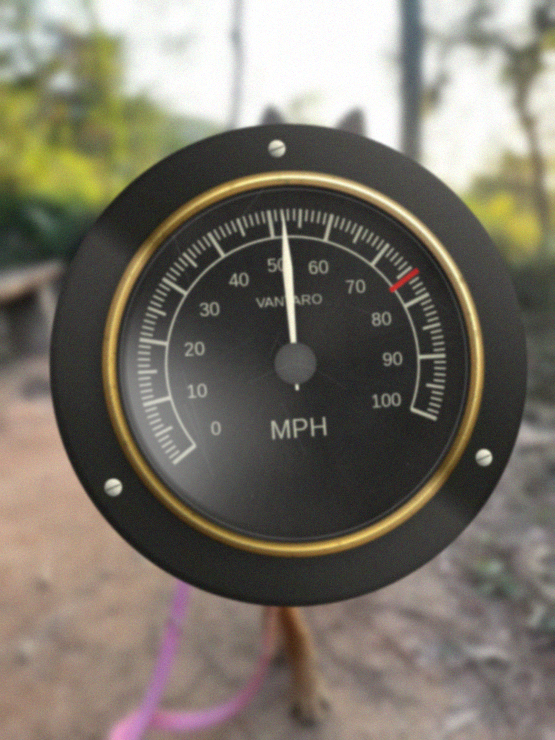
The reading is 52
